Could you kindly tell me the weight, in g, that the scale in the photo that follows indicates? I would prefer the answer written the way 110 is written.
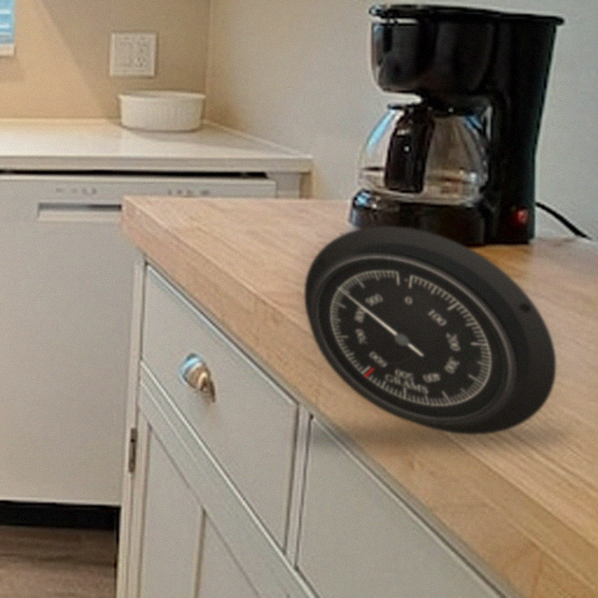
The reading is 850
